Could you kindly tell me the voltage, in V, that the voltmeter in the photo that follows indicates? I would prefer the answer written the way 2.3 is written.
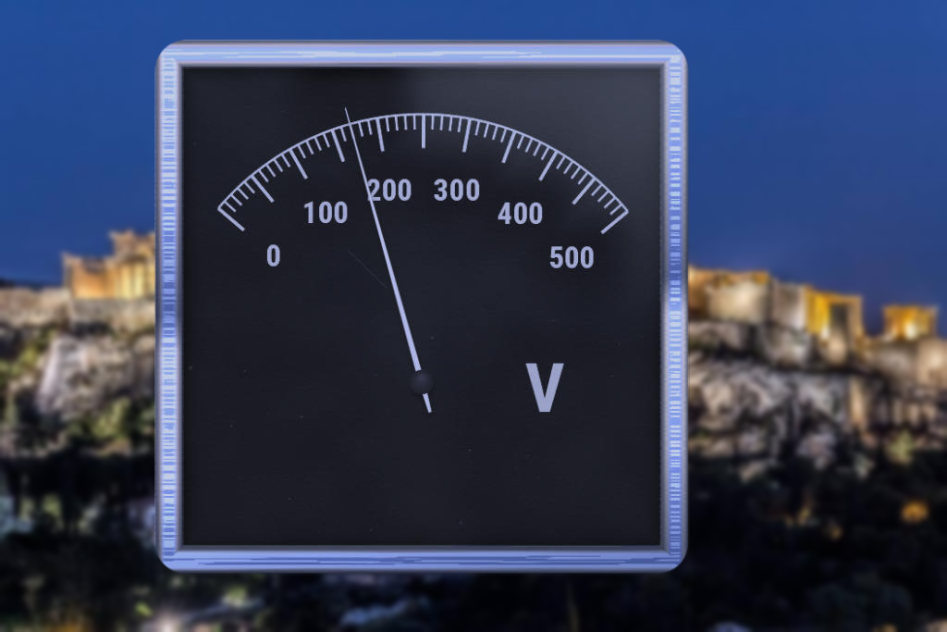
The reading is 170
